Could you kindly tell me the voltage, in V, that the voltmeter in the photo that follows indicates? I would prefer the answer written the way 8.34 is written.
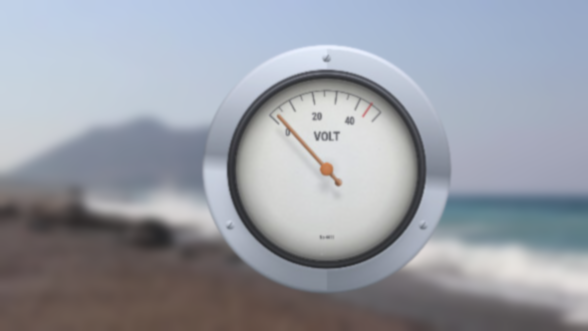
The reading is 2.5
